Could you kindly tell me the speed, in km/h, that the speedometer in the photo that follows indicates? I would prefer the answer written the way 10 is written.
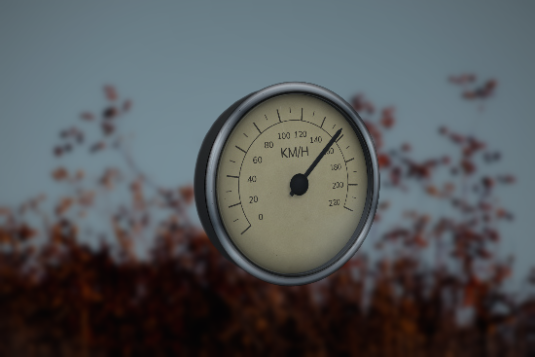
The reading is 155
